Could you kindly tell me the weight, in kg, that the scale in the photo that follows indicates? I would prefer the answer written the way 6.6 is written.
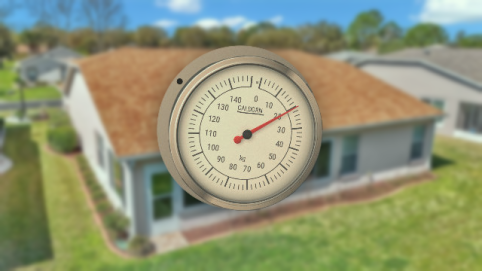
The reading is 20
